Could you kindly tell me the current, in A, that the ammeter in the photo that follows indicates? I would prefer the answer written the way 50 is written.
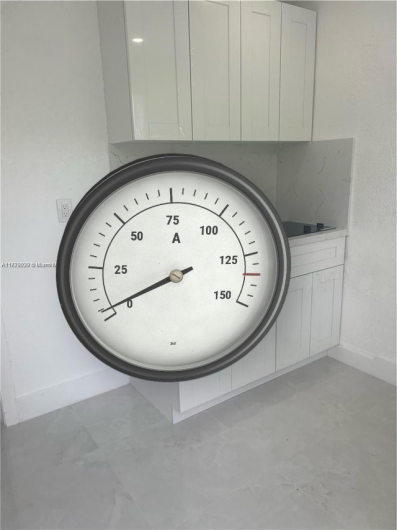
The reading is 5
